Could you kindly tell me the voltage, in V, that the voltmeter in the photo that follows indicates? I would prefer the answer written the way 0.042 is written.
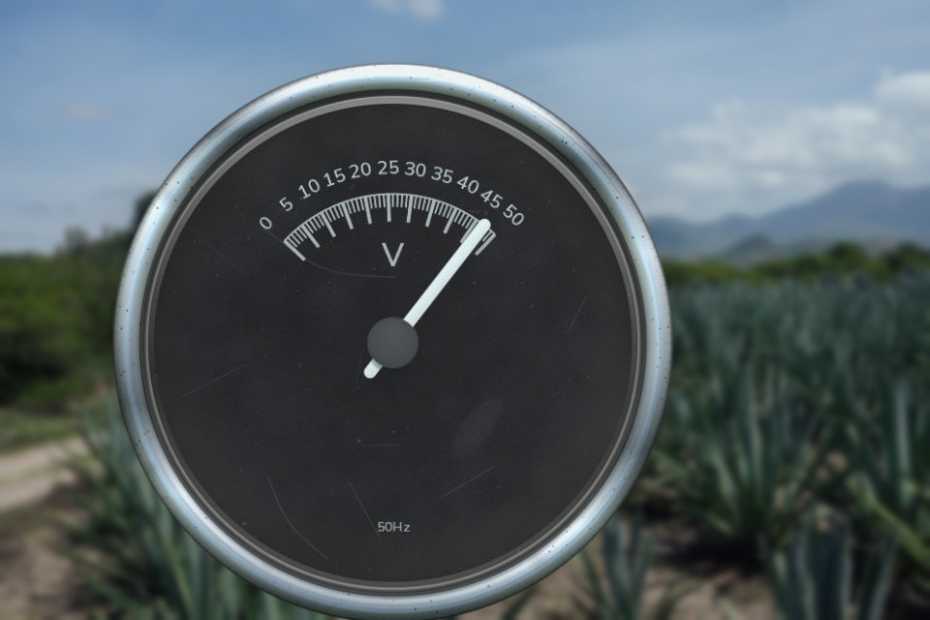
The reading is 47
